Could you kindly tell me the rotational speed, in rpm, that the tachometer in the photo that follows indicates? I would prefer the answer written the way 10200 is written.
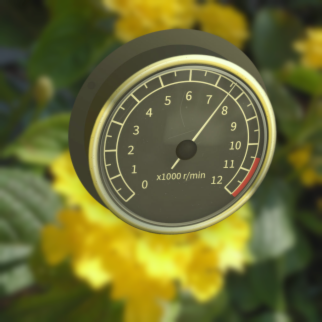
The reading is 7500
